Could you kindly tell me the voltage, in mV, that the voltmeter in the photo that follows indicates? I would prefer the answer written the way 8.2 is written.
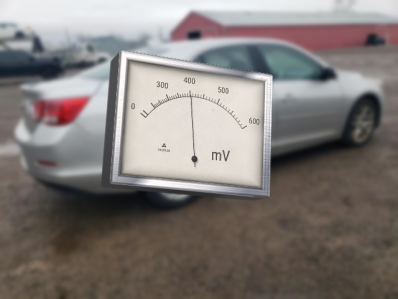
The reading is 400
